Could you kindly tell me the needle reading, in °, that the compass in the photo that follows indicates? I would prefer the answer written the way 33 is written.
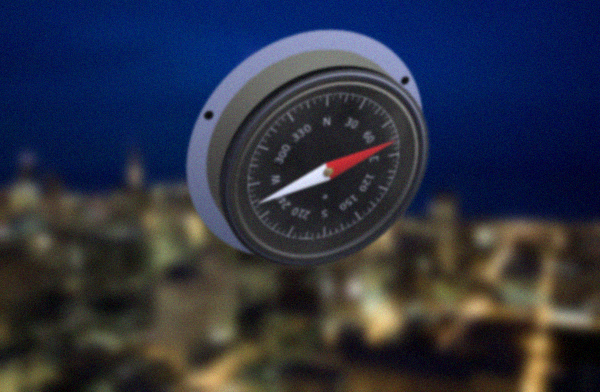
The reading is 75
